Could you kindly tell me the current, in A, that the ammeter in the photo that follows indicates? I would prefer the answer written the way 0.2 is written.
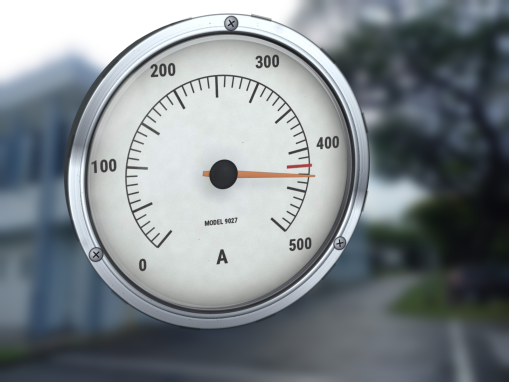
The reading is 430
